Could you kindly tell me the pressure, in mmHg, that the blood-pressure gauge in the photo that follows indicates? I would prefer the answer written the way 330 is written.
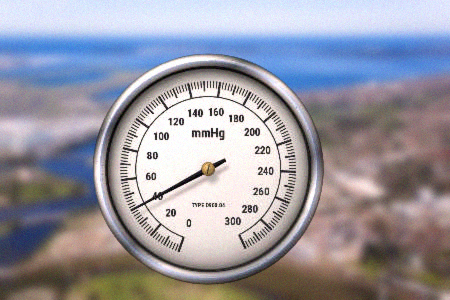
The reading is 40
